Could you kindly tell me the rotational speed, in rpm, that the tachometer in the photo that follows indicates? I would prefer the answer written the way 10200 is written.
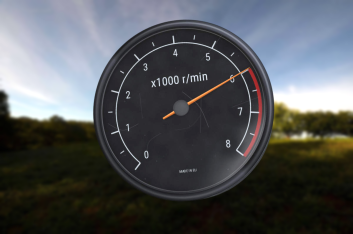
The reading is 6000
